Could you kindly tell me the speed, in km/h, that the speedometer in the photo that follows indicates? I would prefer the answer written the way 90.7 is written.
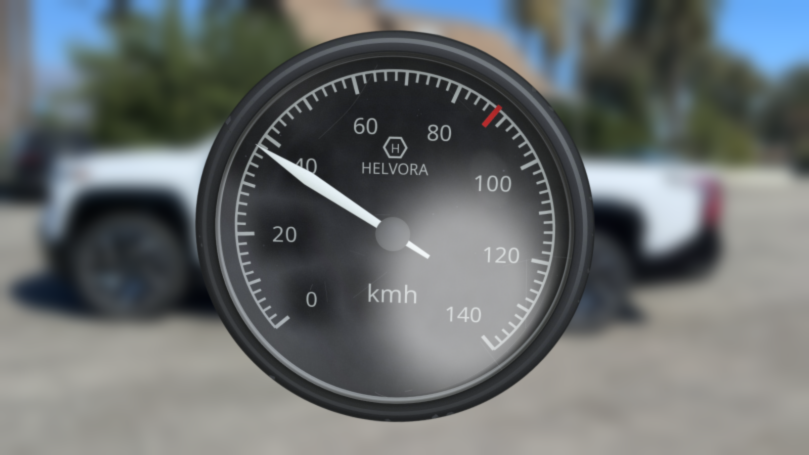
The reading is 38
